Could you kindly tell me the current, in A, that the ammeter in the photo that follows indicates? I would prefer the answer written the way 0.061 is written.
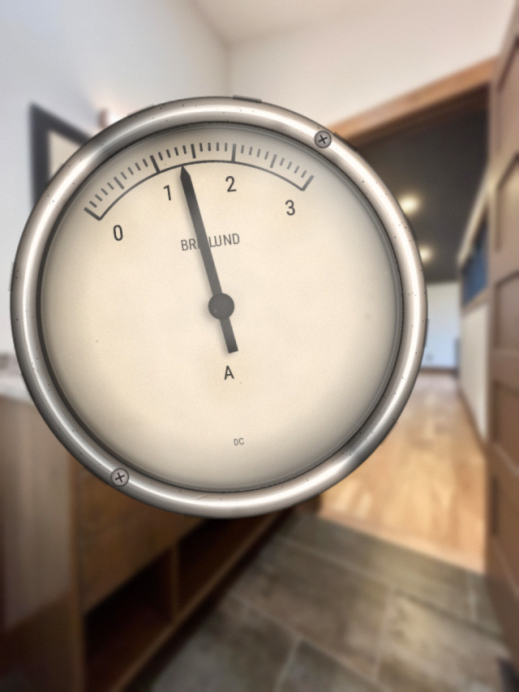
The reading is 1.3
